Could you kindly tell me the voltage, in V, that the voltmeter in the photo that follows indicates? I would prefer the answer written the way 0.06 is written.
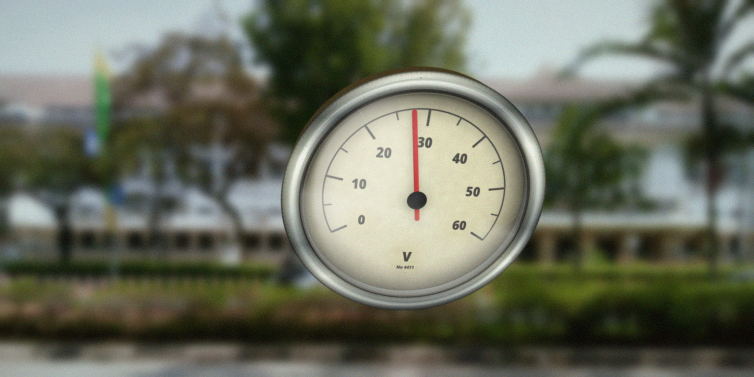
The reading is 27.5
